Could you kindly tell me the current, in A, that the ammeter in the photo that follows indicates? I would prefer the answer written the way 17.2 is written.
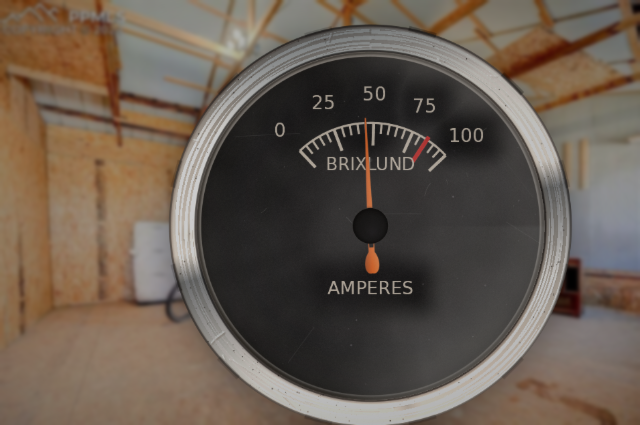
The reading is 45
